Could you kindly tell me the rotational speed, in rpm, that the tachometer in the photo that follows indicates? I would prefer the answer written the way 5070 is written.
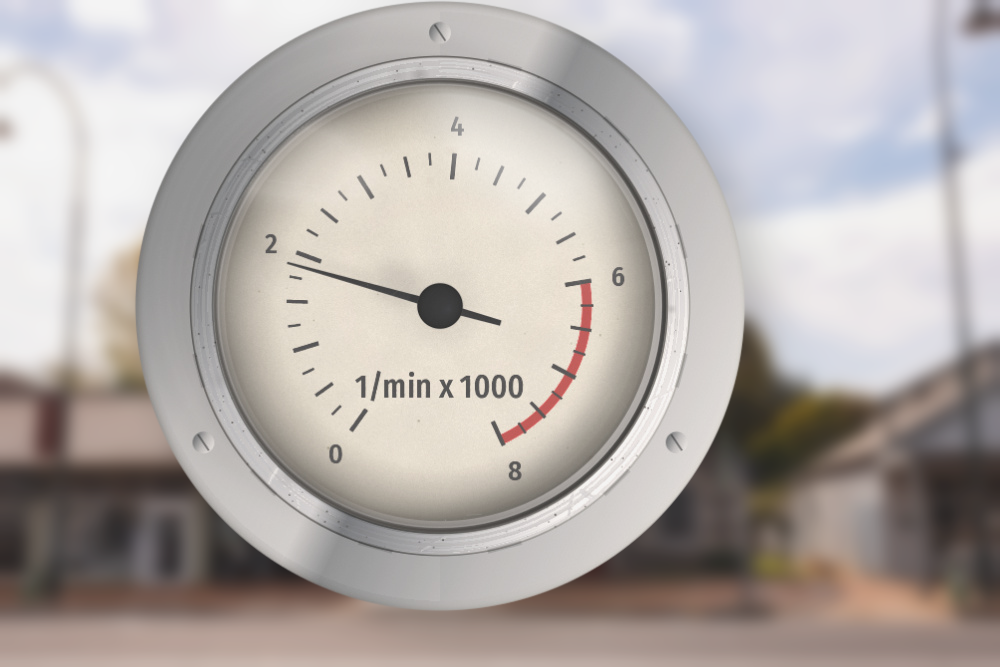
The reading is 1875
